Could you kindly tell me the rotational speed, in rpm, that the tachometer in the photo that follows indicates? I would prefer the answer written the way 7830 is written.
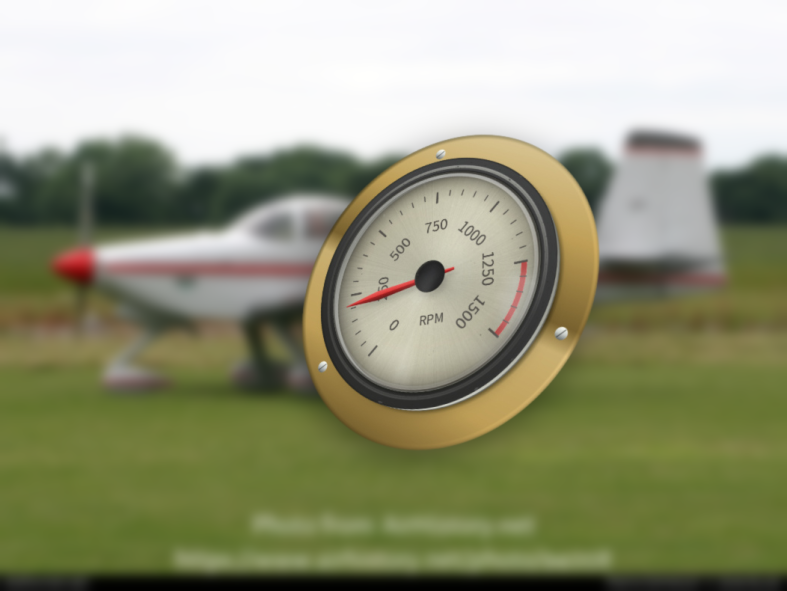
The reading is 200
